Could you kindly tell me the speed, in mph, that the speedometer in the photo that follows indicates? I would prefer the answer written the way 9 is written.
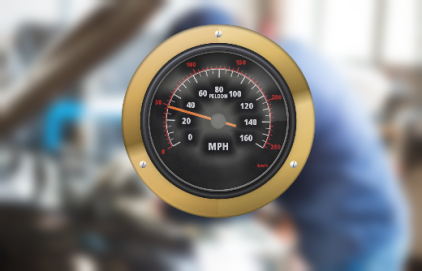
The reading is 30
